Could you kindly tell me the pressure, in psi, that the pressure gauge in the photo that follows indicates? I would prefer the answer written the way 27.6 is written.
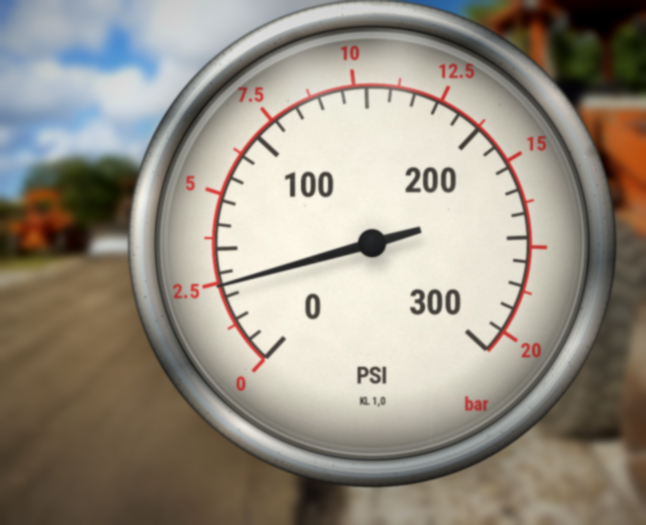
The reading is 35
